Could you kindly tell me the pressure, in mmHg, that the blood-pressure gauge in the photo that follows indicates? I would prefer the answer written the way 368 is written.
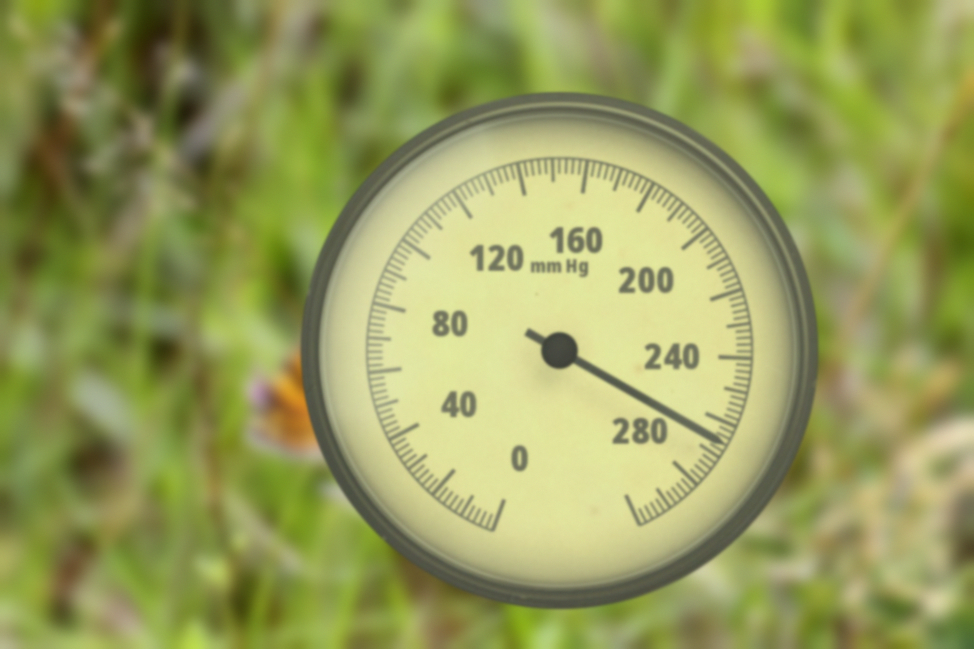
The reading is 266
